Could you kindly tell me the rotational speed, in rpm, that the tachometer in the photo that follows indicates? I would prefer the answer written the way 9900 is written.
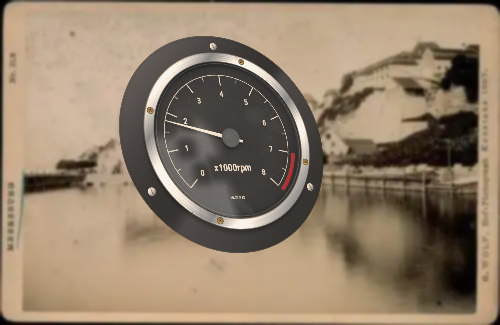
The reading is 1750
